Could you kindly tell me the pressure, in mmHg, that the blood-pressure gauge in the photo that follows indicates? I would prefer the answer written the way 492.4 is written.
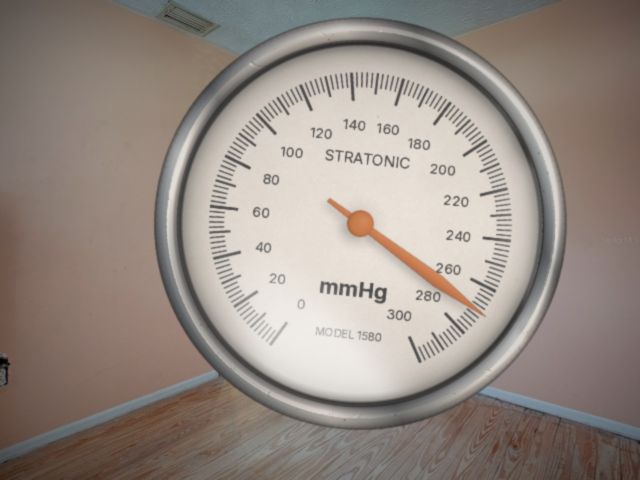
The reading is 270
